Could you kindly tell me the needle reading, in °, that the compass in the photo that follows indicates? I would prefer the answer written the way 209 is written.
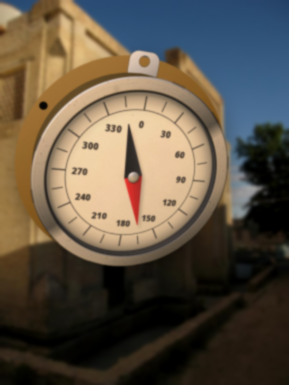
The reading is 165
